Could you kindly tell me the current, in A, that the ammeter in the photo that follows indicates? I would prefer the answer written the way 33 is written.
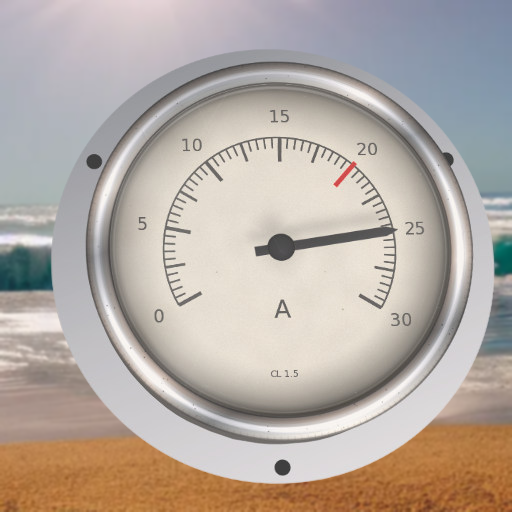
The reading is 25
